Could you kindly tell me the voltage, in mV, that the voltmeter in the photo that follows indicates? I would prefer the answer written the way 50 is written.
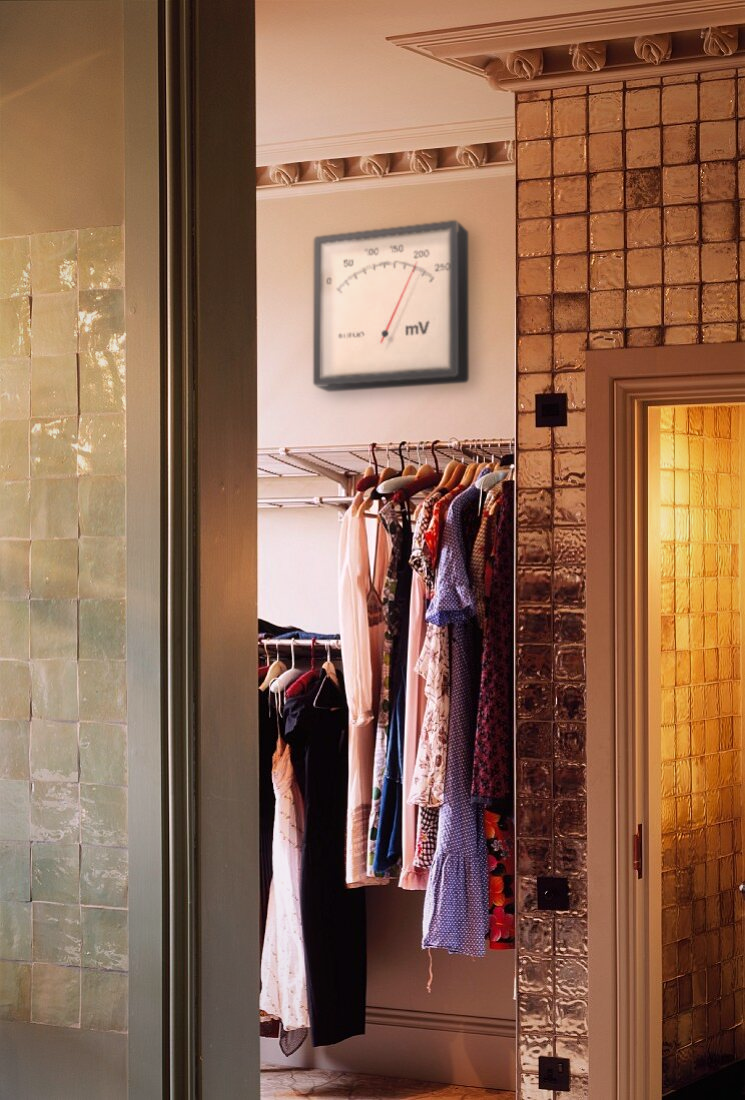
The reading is 200
